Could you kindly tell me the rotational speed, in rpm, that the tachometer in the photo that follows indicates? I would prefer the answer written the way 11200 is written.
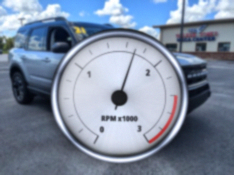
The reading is 1700
